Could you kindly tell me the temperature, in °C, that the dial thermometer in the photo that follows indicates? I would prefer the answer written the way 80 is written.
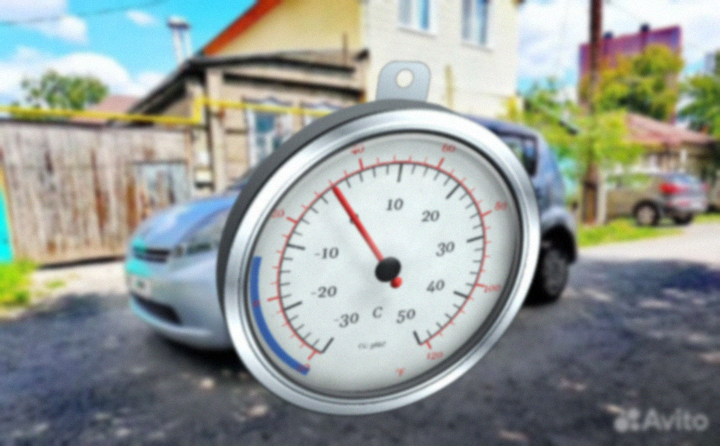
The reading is 0
